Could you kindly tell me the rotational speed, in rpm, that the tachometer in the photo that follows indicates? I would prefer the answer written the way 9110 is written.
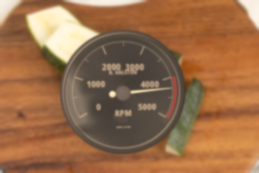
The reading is 4250
